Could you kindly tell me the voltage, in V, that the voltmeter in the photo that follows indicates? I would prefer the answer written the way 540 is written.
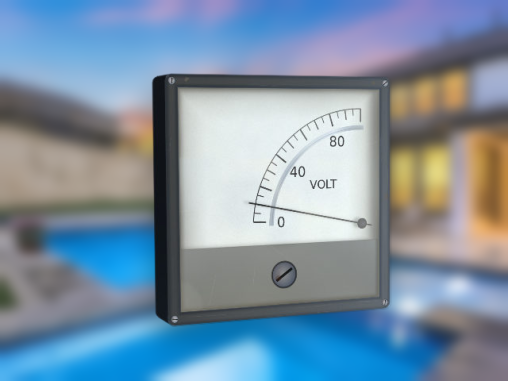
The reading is 10
